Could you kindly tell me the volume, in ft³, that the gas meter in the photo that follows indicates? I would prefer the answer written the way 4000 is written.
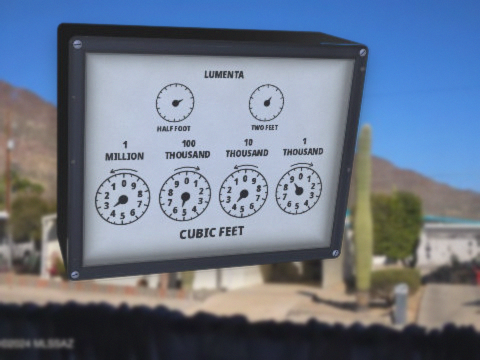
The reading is 353900
